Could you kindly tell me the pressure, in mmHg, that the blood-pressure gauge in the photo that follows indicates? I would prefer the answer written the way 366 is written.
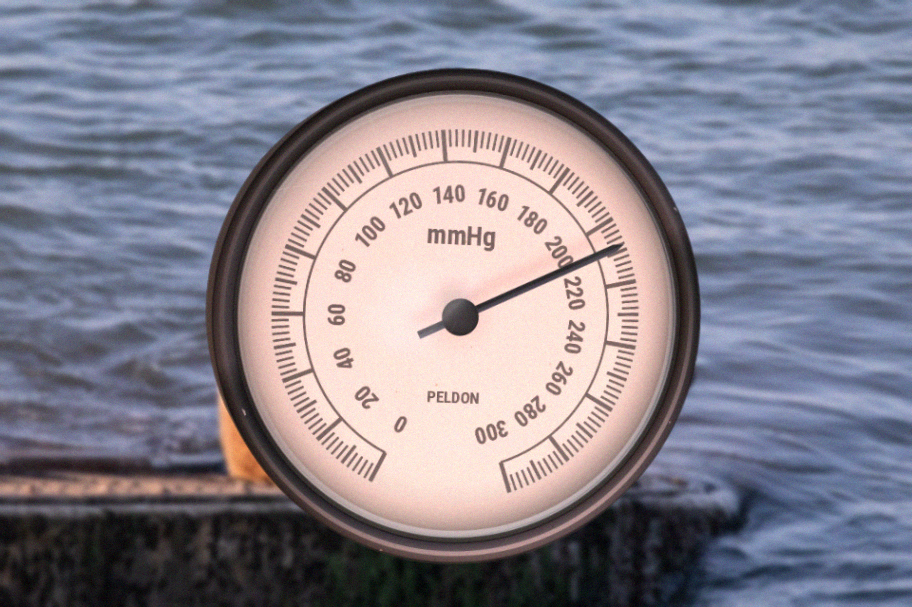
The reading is 208
